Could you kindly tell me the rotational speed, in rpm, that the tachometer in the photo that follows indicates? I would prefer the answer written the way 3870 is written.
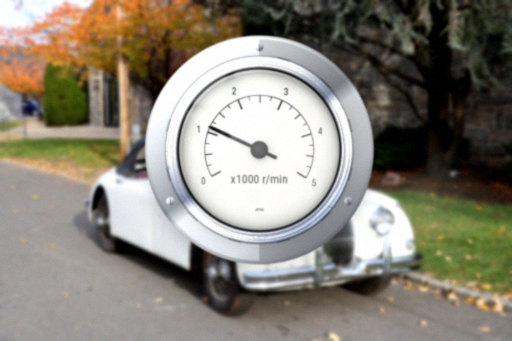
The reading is 1125
